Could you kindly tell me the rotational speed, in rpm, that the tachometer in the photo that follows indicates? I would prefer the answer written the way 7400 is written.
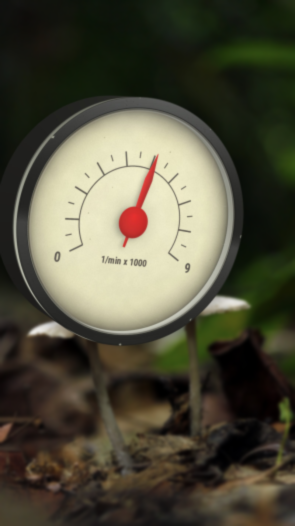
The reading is 5000
